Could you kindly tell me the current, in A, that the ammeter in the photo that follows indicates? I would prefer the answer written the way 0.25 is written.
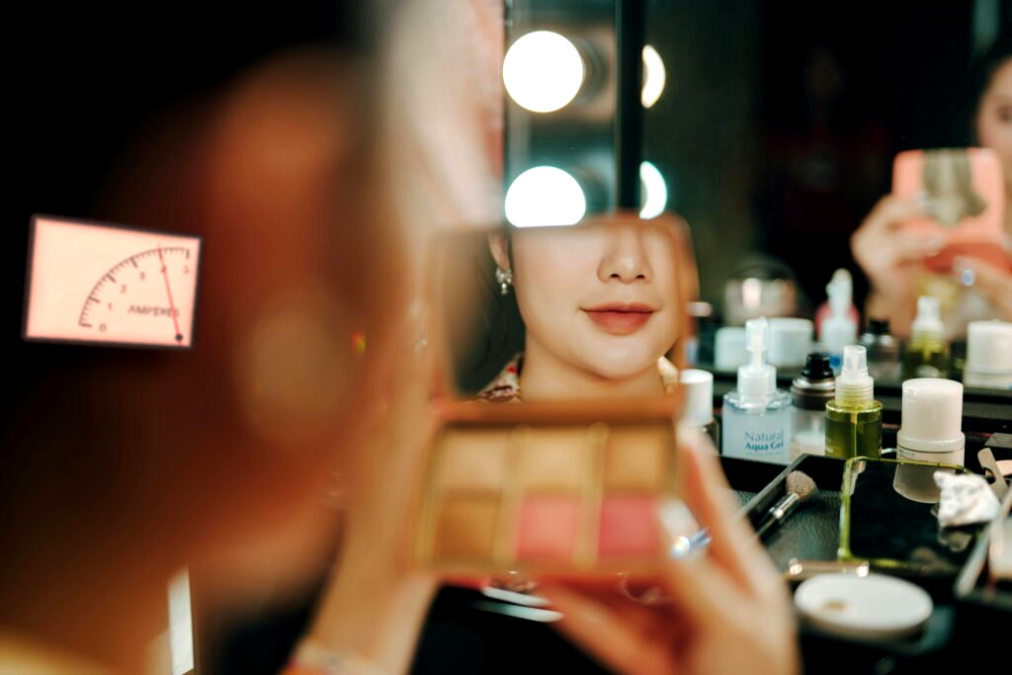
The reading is 4
